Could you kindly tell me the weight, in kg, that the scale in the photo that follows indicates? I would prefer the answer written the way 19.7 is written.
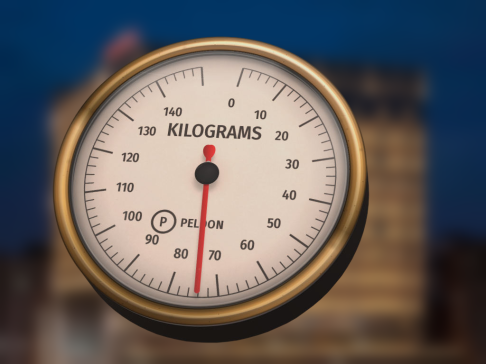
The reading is 74
